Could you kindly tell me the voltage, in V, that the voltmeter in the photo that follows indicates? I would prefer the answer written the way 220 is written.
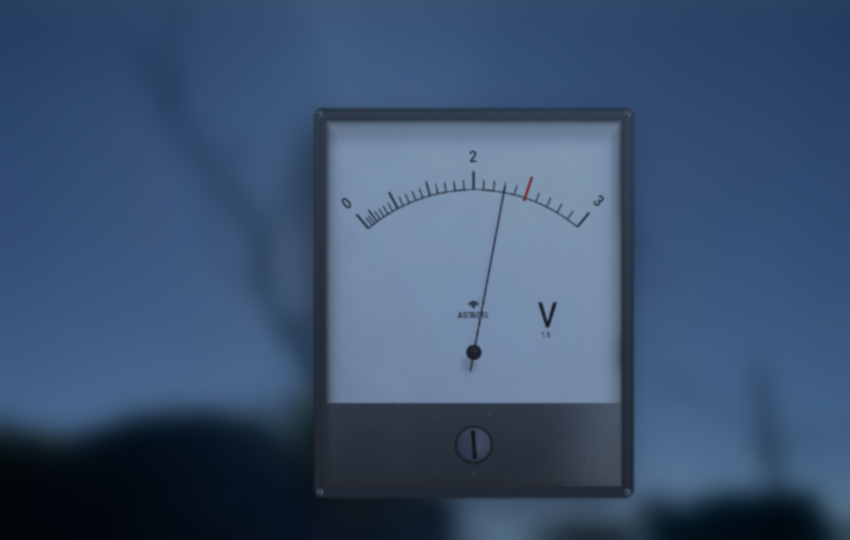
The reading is 2.3
